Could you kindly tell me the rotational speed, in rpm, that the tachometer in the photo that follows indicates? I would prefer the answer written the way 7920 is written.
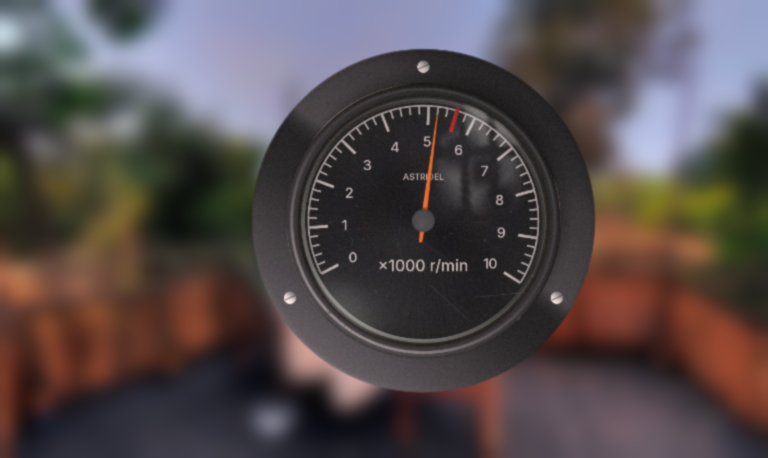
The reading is 5200
